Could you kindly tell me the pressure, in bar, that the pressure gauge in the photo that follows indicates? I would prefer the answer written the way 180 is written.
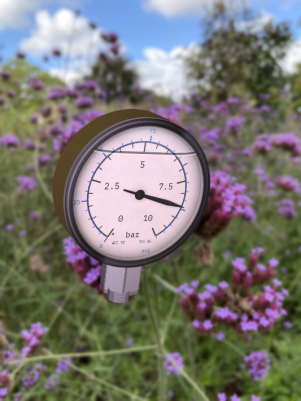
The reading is 8.5
